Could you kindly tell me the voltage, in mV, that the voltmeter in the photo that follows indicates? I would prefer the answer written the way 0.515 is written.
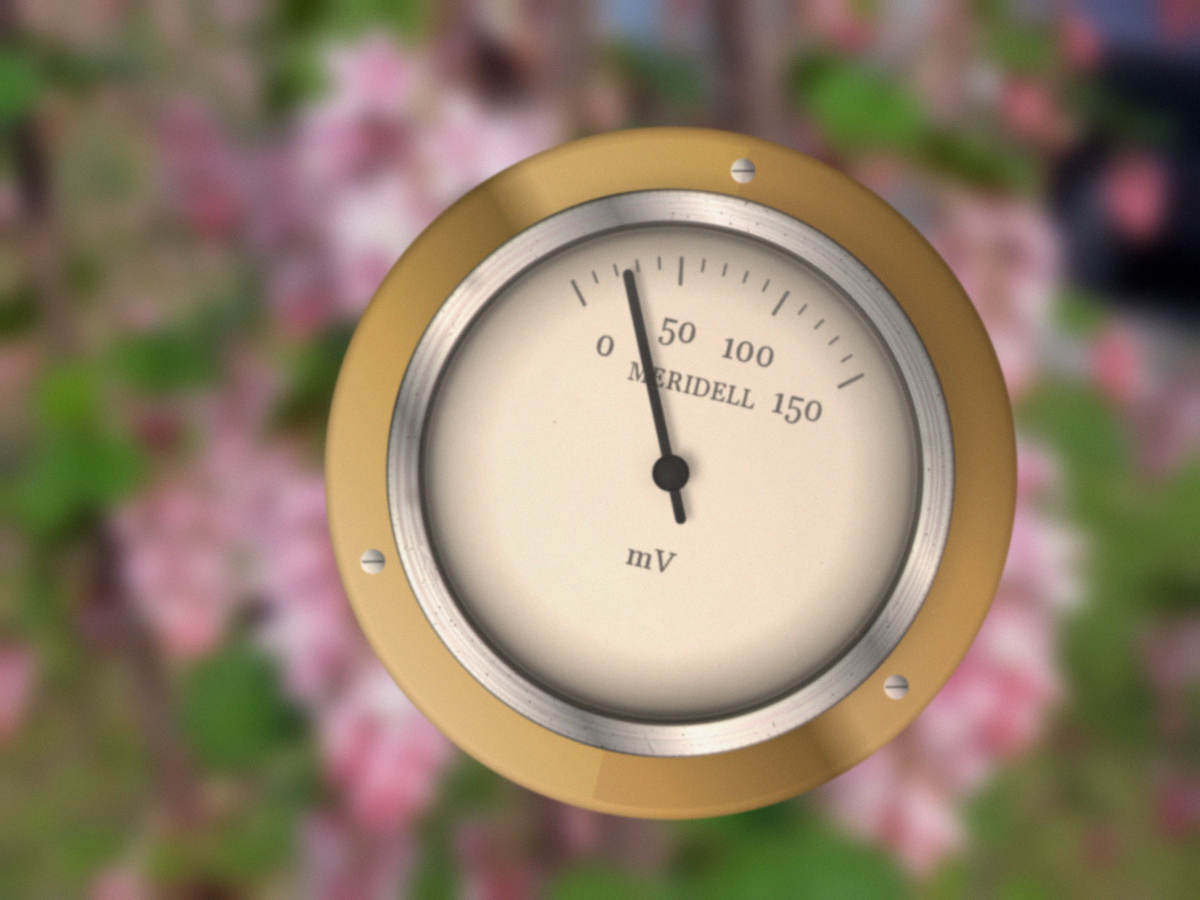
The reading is 25
